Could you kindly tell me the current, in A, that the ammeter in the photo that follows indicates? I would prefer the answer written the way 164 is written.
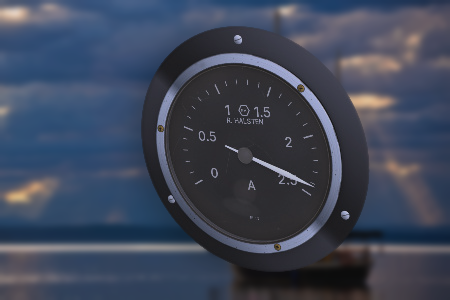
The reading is 2.4
